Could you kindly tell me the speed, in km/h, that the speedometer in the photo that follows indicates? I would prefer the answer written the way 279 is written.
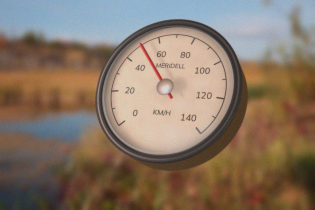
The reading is 50
